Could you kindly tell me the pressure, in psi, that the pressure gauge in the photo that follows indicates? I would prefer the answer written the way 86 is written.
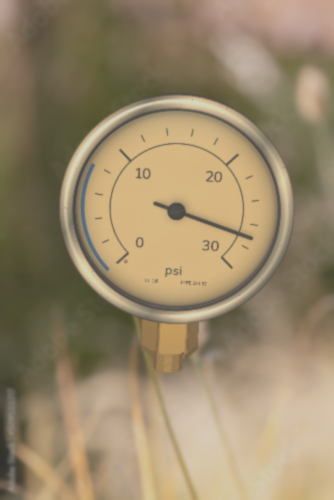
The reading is 27
